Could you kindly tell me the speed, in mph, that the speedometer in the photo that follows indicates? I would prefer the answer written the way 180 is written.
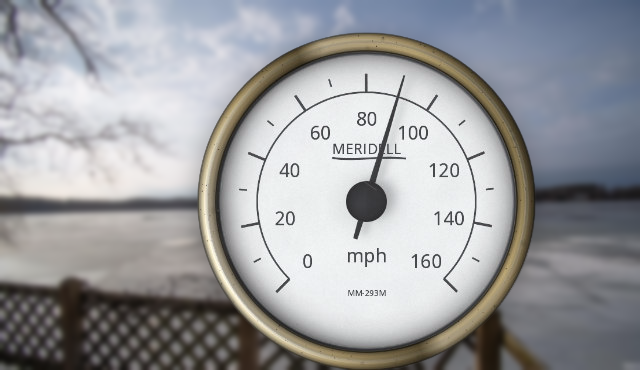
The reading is 90
